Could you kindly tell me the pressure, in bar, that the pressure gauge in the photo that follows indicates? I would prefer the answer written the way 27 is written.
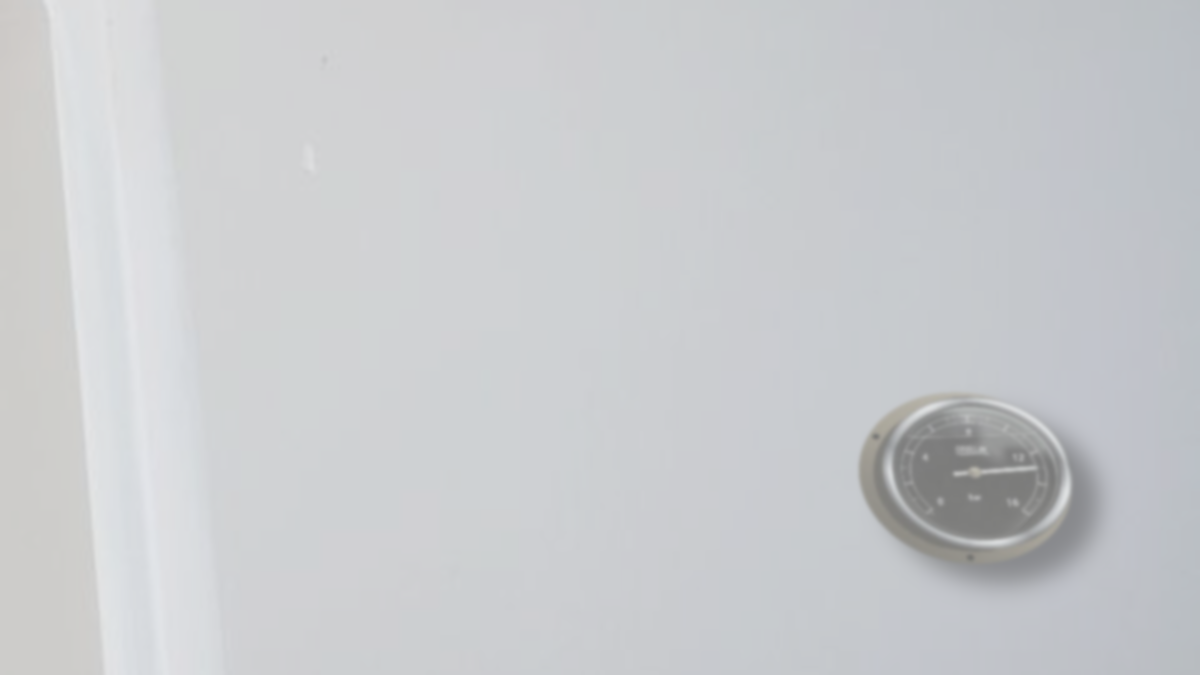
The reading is 13
